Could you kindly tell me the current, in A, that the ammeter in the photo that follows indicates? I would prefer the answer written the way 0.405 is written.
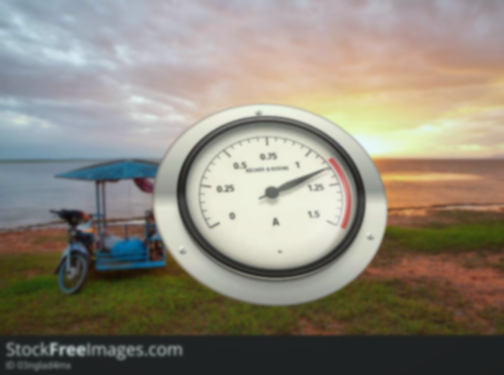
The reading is 1.15
